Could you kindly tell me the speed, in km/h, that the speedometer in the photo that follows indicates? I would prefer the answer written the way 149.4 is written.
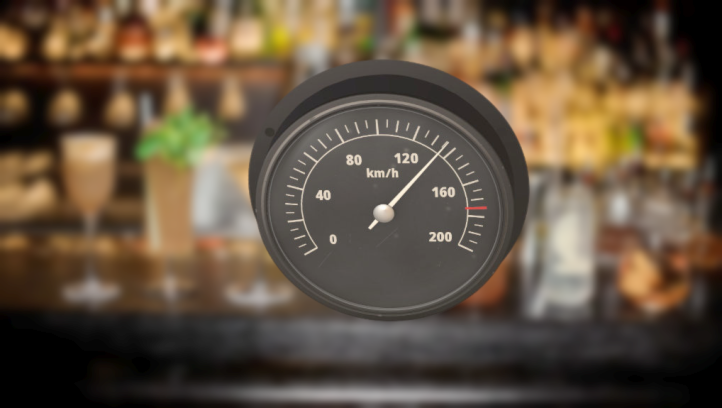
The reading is 135
